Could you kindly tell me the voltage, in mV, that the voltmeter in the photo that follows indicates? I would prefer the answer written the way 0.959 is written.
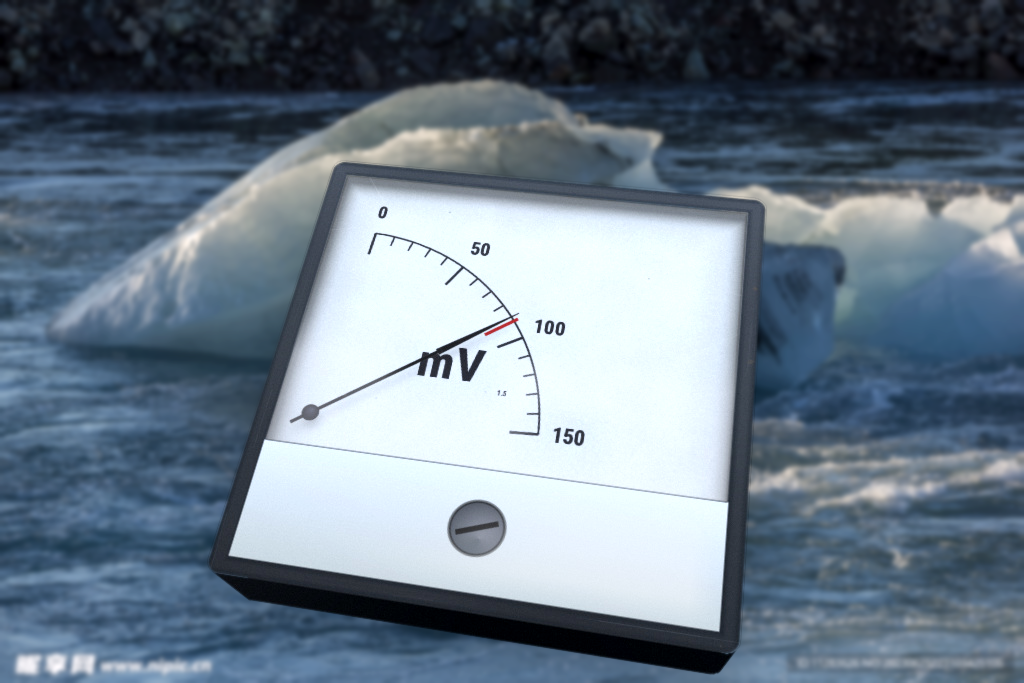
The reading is 90
